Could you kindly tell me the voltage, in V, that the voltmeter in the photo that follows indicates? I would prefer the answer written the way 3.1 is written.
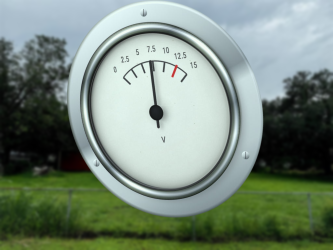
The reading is 7.5
